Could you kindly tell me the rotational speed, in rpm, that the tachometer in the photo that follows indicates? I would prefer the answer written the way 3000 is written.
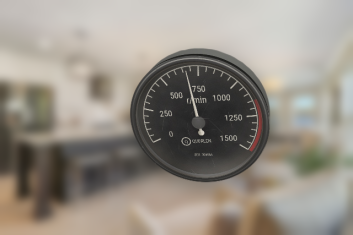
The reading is 675
